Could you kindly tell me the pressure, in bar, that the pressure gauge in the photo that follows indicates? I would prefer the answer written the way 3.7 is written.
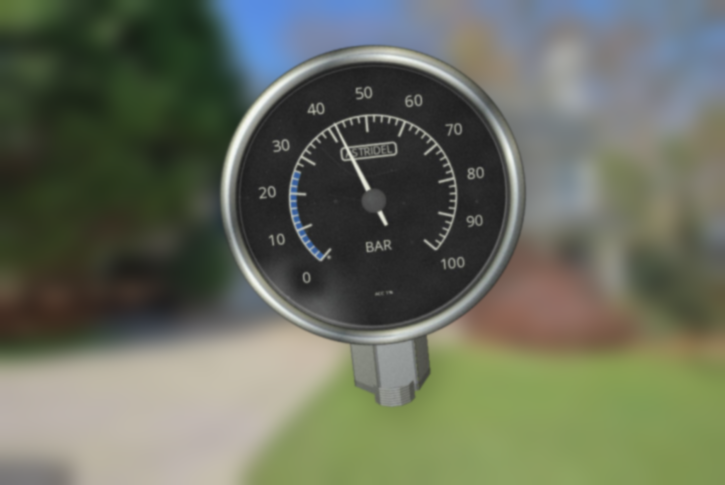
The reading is 42
